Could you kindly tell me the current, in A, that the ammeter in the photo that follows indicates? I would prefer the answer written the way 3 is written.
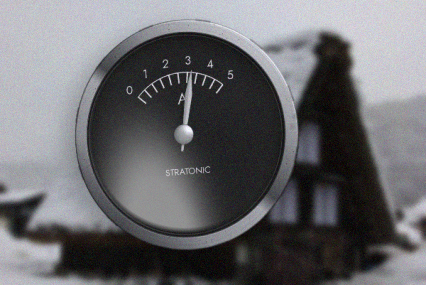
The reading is 3.25
